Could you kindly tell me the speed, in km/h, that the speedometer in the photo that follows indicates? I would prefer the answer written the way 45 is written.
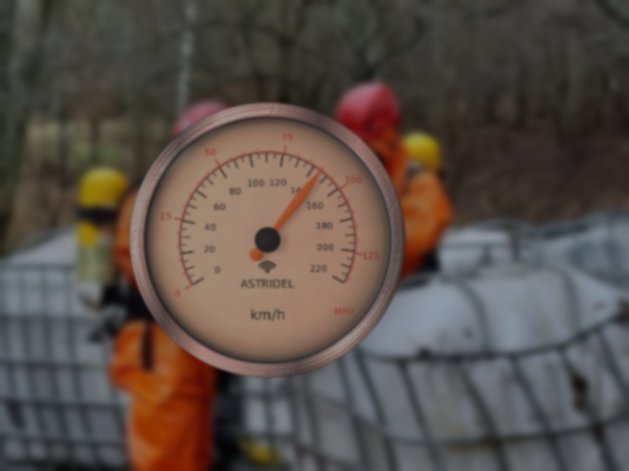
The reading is 145
